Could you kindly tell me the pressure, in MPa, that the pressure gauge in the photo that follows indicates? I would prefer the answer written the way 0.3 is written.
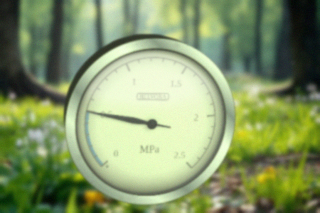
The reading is 0.5
